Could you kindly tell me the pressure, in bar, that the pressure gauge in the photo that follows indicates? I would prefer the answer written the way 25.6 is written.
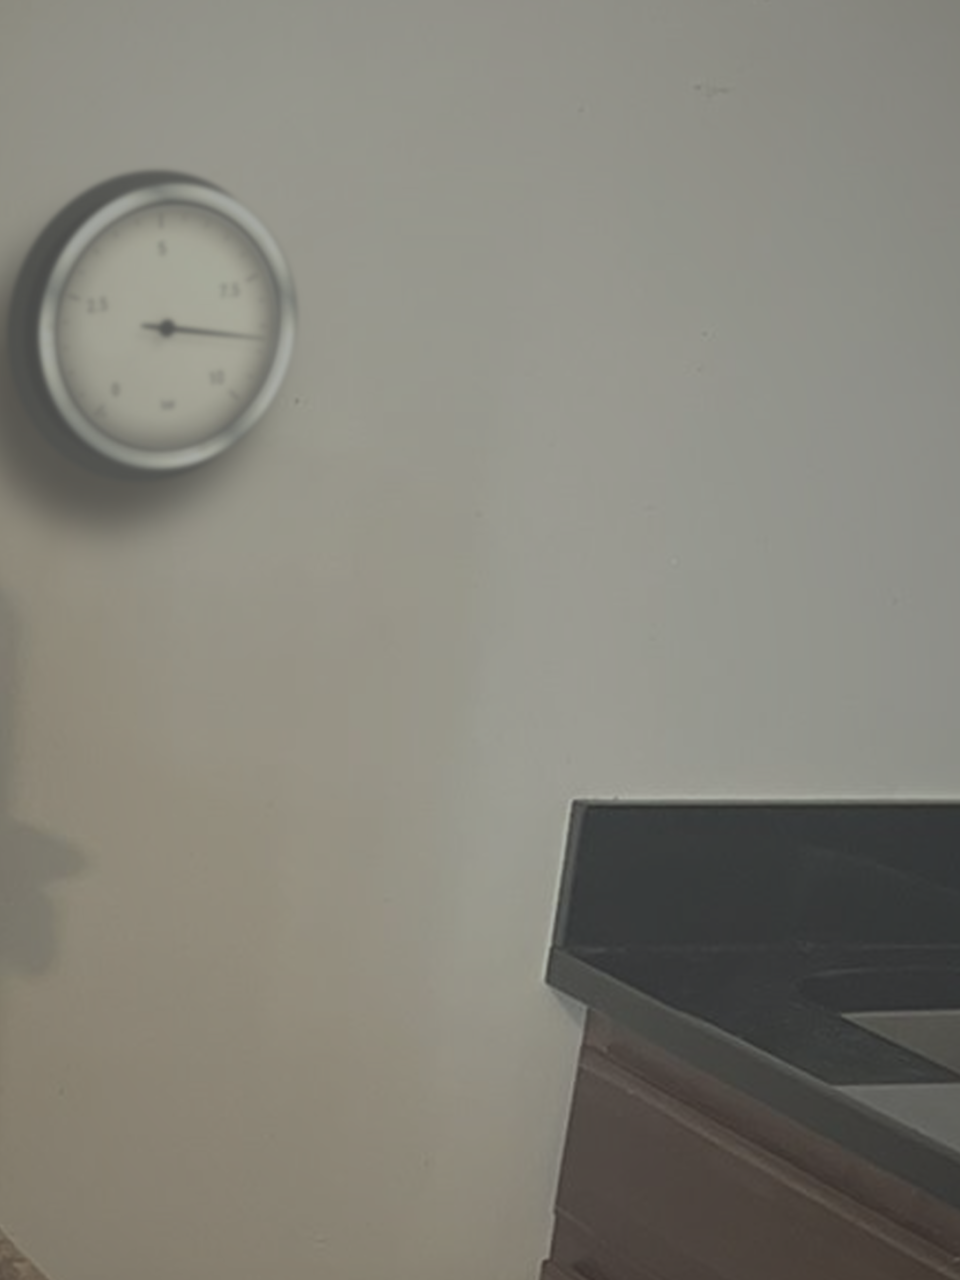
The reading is 8.75
